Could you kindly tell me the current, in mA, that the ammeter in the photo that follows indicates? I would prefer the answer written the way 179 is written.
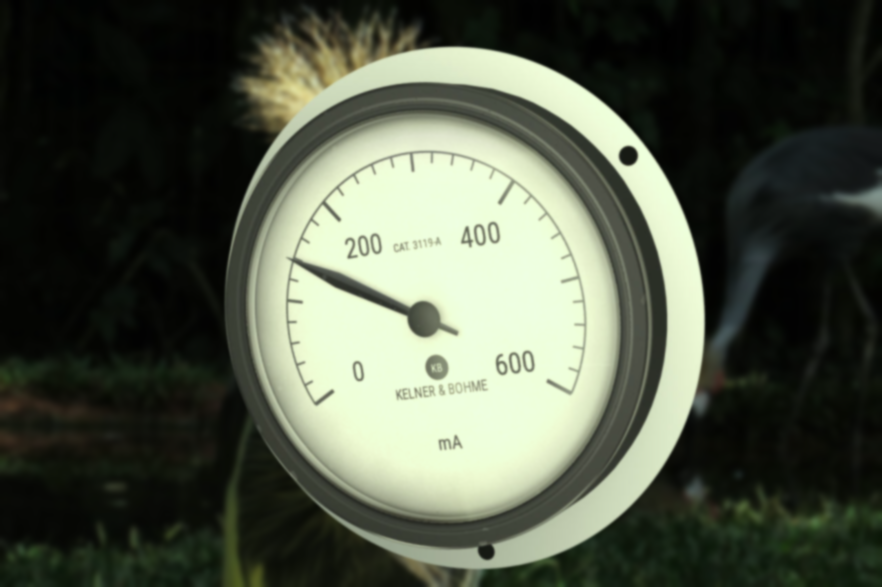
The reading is 140
